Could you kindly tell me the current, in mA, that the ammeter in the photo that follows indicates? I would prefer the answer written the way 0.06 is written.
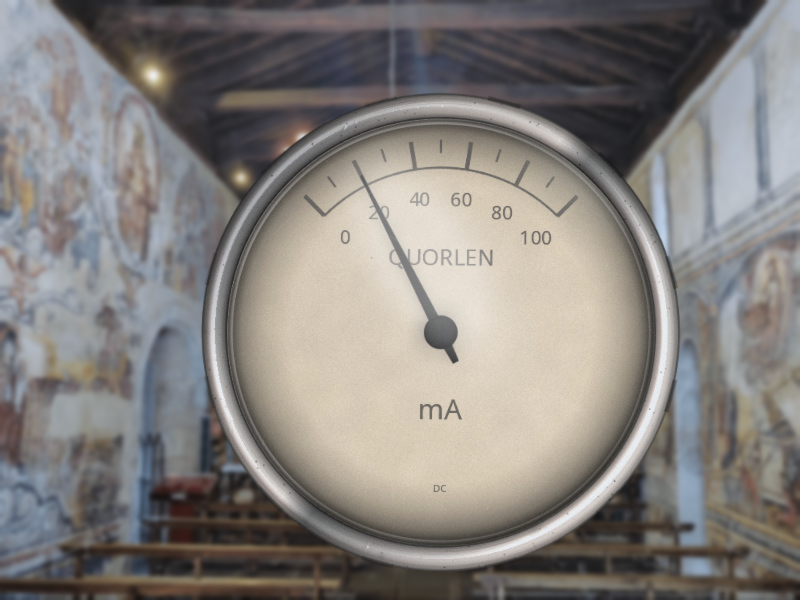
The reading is 20
